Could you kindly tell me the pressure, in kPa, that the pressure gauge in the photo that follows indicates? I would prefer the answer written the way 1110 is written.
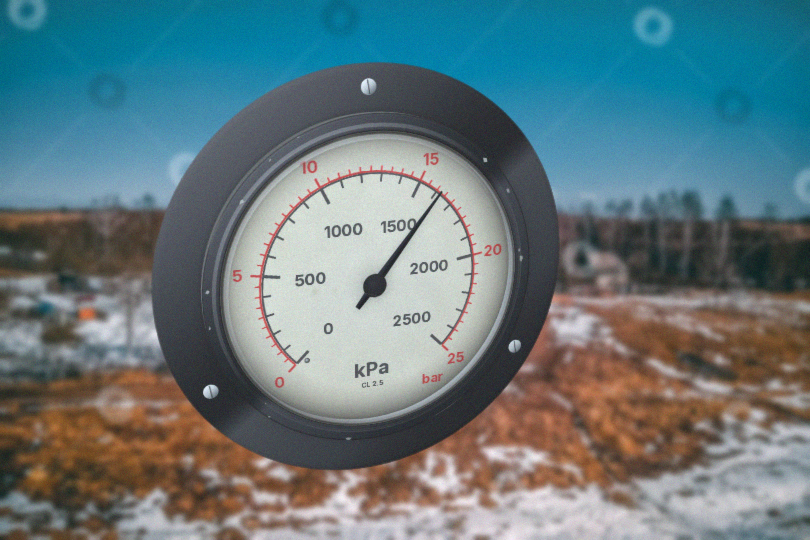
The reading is 1600
